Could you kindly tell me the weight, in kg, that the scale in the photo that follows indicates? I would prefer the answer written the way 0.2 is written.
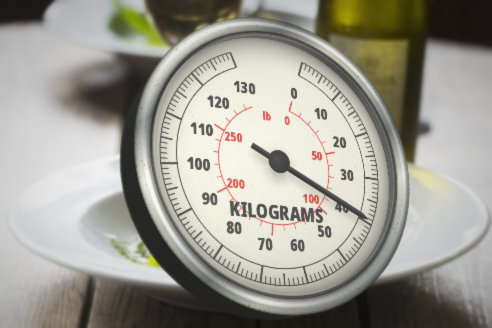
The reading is 40
